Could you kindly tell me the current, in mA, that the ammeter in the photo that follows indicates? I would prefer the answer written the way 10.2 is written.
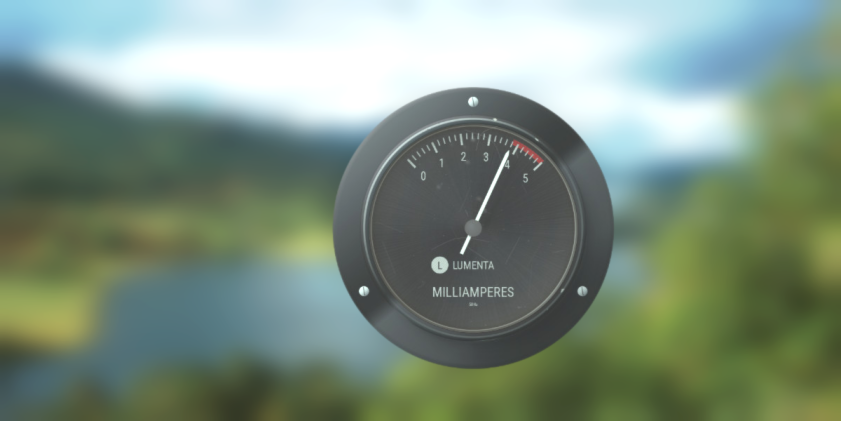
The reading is 3.8
